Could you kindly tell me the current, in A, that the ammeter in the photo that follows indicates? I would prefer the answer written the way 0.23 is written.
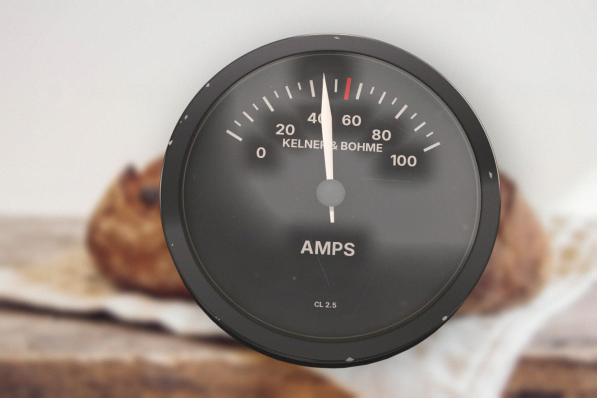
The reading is 45
